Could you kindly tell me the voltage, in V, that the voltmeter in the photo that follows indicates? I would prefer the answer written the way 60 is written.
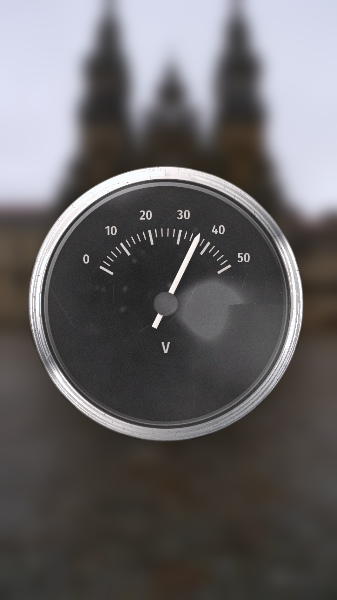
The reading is 36
